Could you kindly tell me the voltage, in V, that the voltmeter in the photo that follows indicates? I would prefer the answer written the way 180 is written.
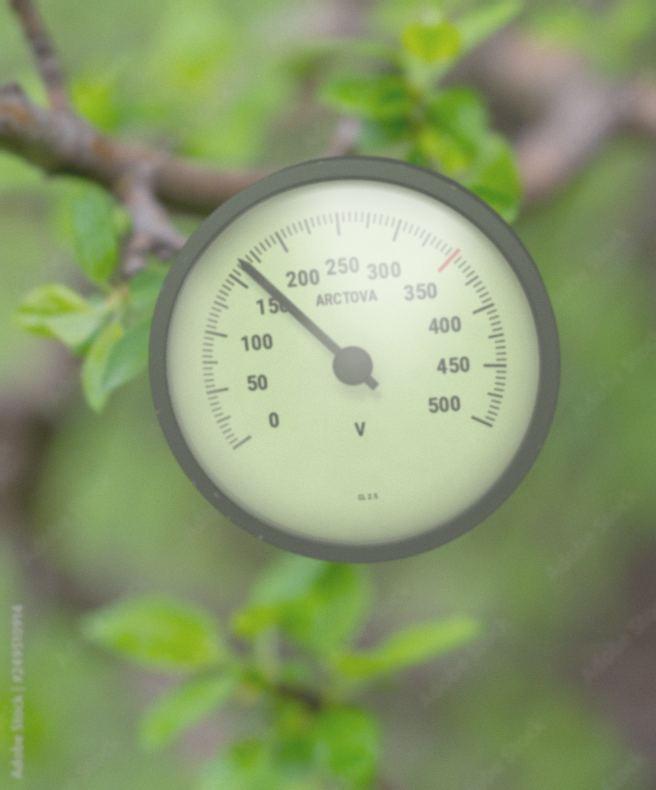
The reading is 165
